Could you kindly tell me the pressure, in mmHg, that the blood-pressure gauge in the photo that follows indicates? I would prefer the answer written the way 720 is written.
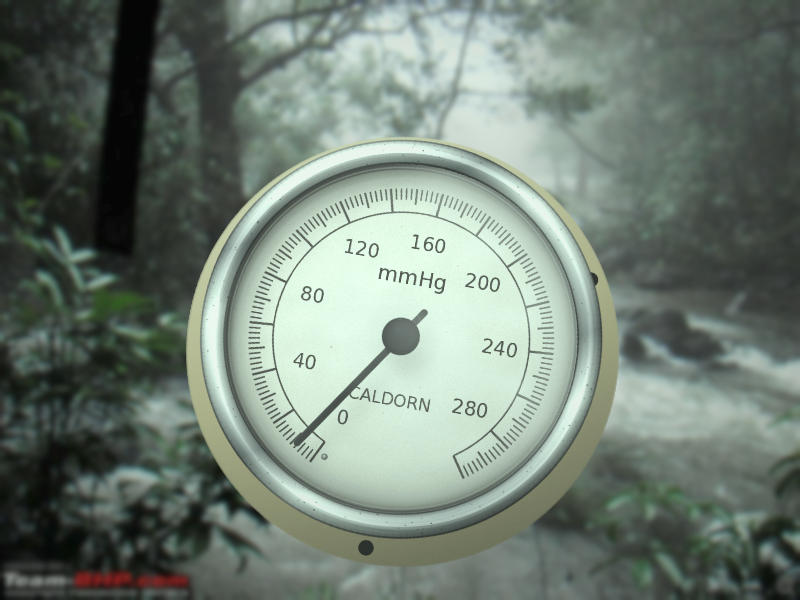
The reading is 8
